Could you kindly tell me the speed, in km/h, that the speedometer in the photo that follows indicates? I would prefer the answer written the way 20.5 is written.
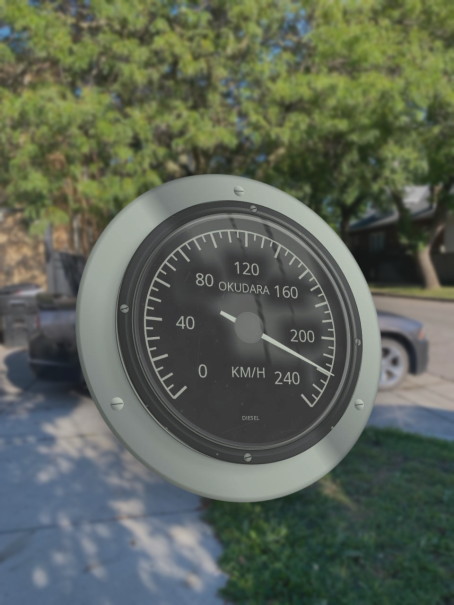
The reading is 220
